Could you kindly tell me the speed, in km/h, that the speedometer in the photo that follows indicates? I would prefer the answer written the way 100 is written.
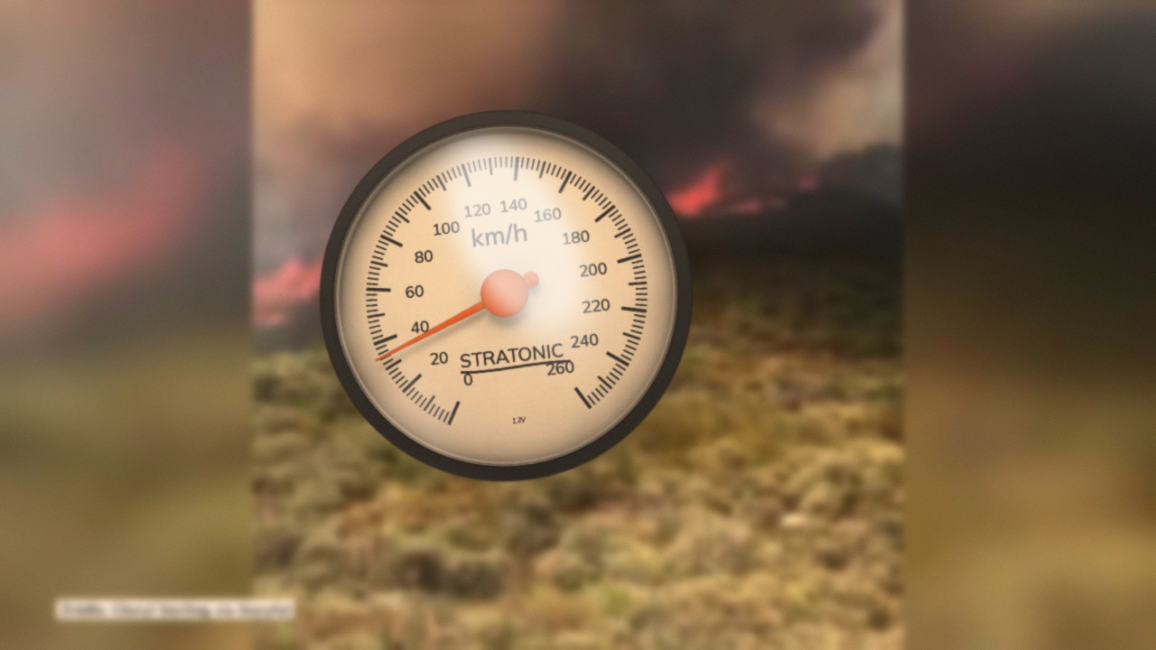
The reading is 34
